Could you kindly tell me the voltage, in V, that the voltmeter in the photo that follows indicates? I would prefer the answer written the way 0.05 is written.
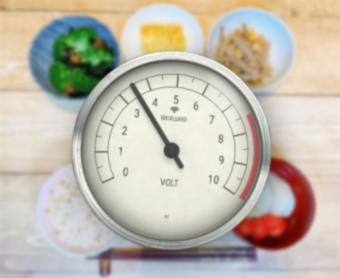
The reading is 3.5
